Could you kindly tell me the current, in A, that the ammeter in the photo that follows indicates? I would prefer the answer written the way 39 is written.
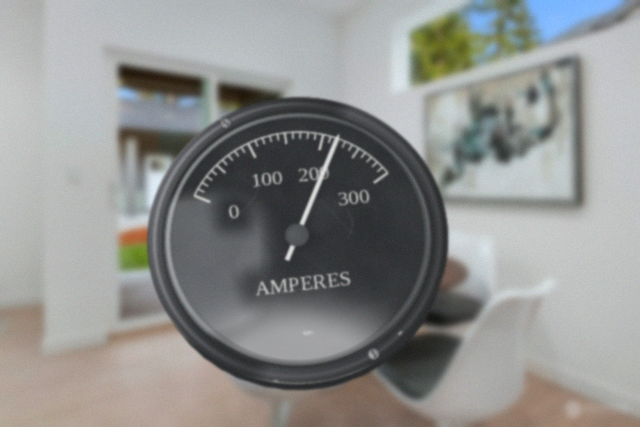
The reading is 220
